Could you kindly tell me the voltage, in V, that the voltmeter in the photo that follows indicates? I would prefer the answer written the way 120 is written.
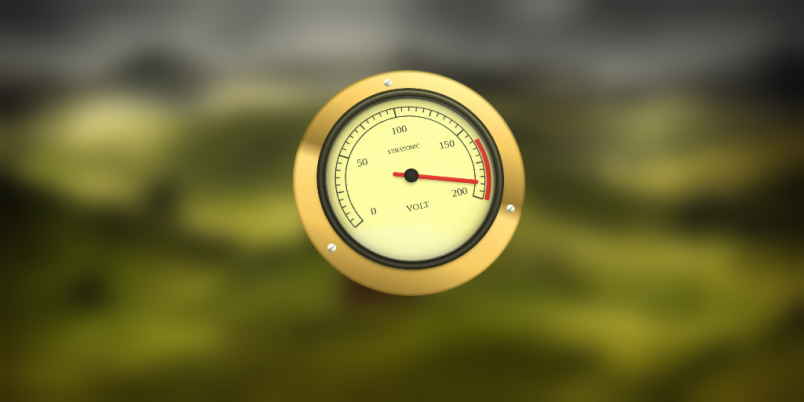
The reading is 190
